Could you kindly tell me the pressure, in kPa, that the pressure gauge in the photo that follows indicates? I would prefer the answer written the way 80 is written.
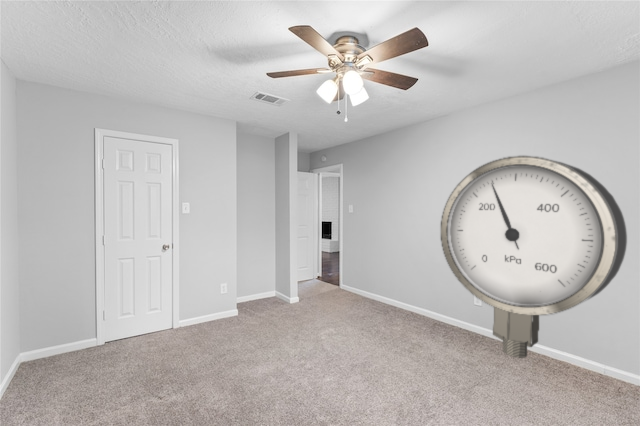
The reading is 250
